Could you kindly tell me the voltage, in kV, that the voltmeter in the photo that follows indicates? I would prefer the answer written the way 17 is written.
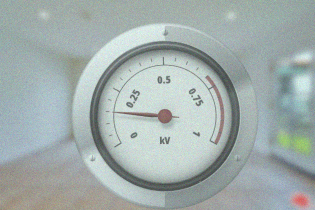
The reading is 0.15
